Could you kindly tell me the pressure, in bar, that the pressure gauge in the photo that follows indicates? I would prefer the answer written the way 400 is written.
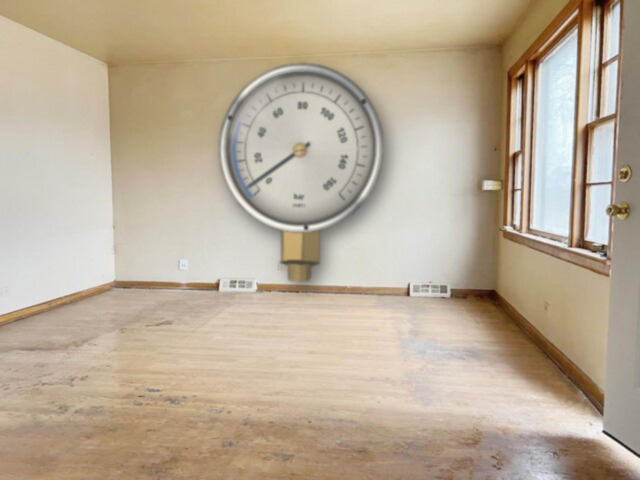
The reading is 5
